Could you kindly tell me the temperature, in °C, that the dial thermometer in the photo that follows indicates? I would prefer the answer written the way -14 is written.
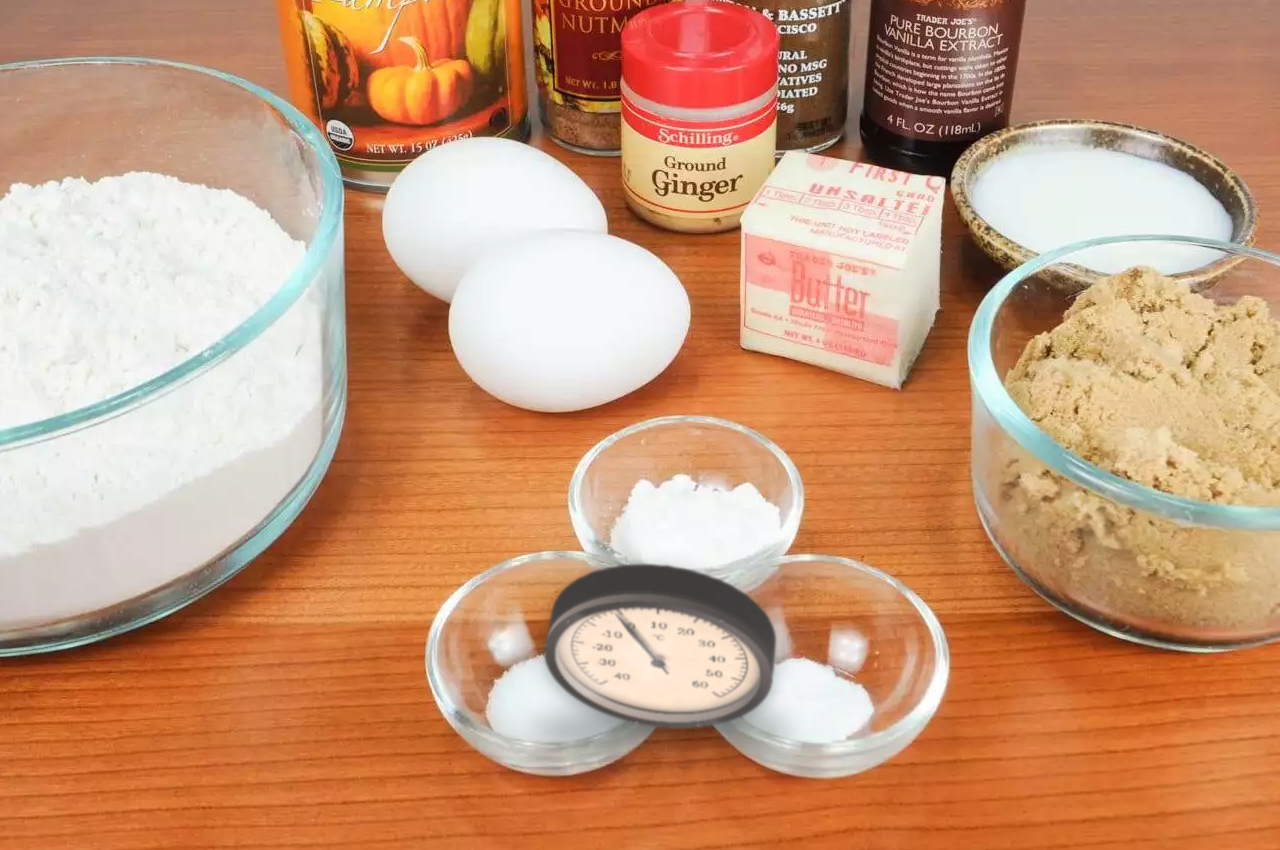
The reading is 0
